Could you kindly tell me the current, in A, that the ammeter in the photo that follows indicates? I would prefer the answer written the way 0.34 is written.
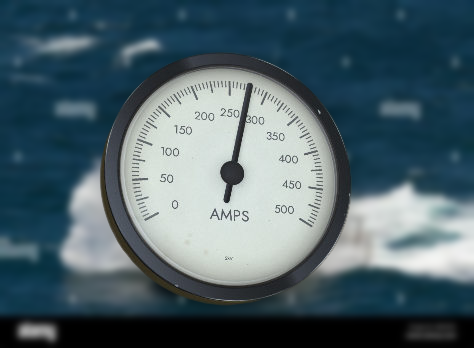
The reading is 275
